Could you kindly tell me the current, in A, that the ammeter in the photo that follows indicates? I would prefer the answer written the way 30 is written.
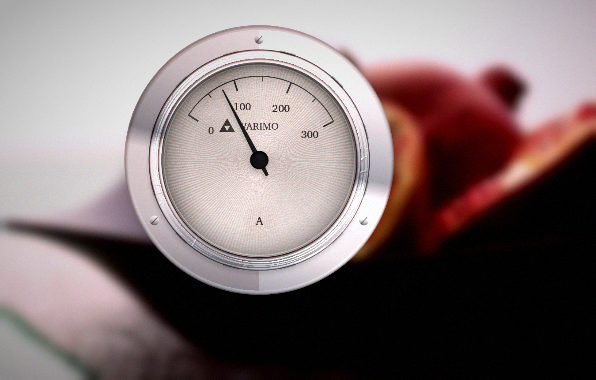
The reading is 75
